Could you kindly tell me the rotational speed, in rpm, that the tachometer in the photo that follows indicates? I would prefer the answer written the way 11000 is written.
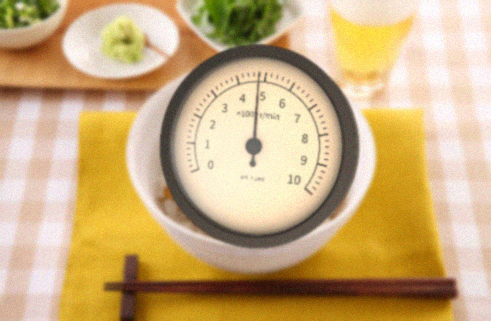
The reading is 4800
